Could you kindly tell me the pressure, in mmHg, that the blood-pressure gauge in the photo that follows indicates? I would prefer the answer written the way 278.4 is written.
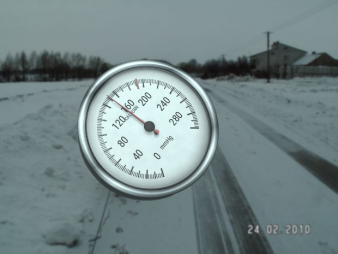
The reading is 150
